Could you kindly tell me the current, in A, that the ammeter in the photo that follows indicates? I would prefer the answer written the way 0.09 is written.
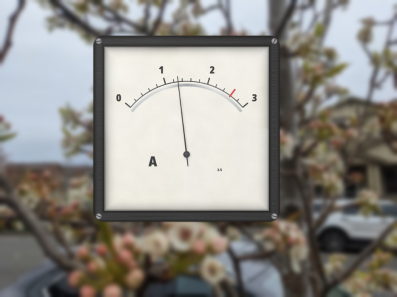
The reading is 1.3
